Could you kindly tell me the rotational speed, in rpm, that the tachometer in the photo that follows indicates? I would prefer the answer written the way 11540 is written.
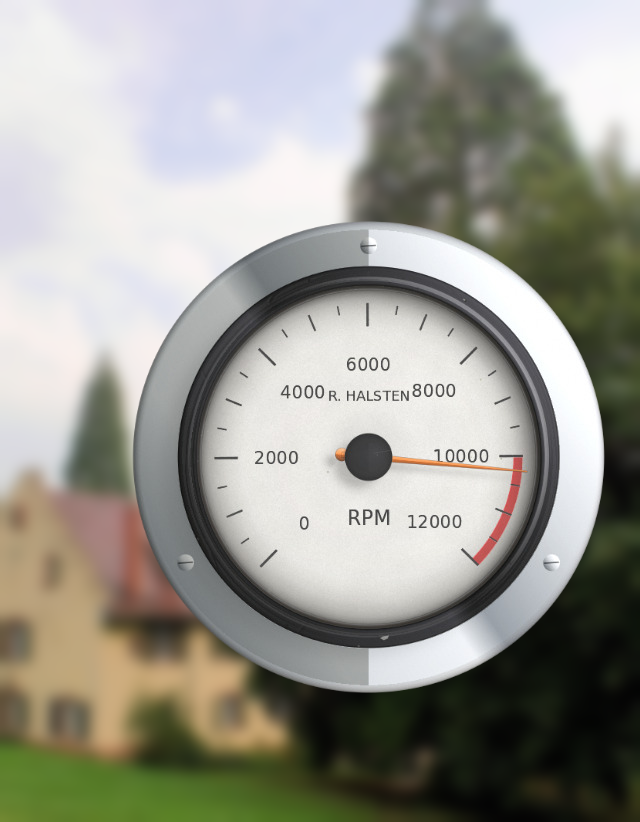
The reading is 10250
